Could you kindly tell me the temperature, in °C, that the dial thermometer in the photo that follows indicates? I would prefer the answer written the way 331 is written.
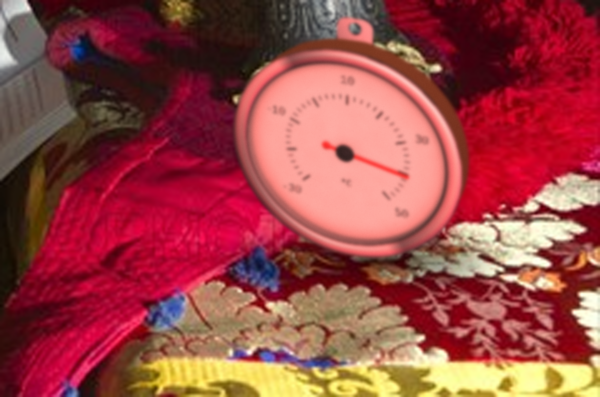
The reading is 40
